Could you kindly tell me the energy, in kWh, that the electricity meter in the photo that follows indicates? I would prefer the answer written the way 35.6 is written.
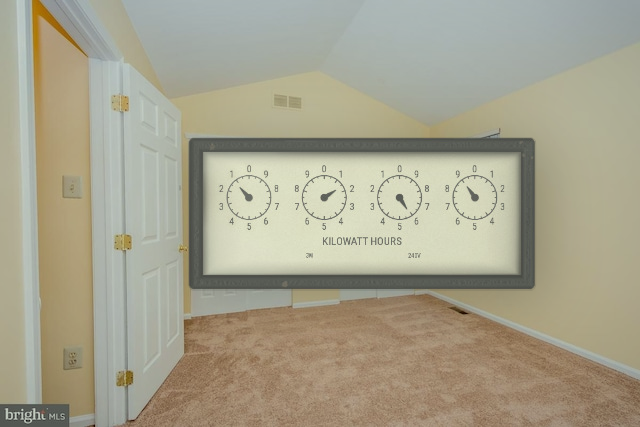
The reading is 1159
